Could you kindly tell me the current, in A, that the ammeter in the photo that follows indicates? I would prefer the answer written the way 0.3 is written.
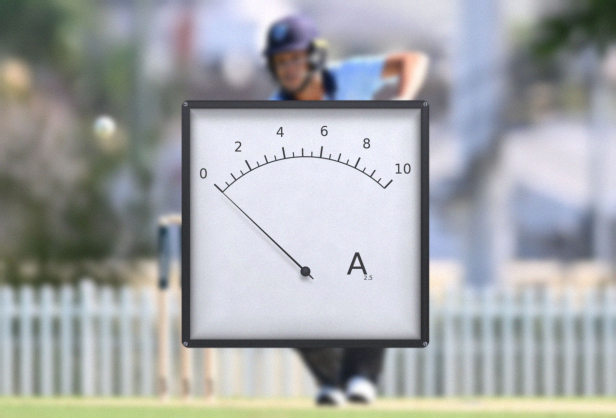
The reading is 0
